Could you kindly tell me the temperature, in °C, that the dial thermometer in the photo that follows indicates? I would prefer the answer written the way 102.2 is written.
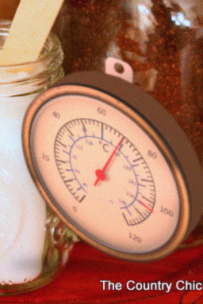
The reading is 70
